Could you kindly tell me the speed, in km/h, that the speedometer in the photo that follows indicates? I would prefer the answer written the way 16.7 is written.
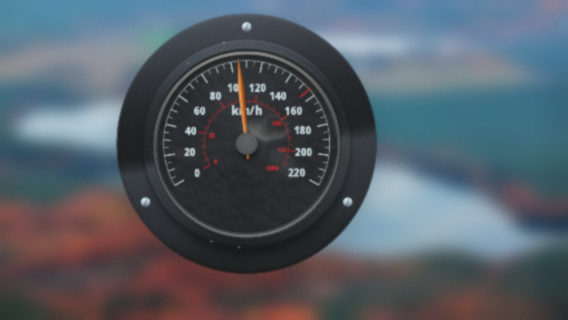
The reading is 105
